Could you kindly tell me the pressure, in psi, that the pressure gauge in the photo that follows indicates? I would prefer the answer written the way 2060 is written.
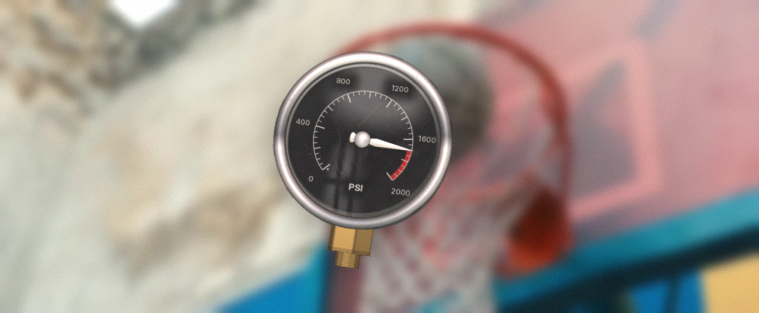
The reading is 1700
